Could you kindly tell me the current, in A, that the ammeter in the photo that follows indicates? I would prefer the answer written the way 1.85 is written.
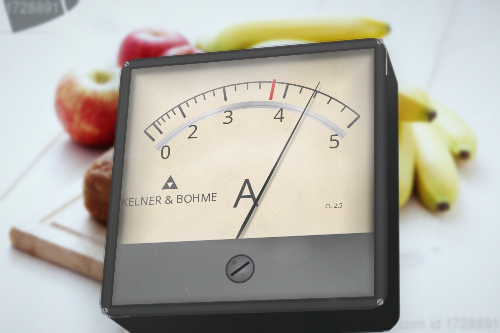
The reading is 4.4
